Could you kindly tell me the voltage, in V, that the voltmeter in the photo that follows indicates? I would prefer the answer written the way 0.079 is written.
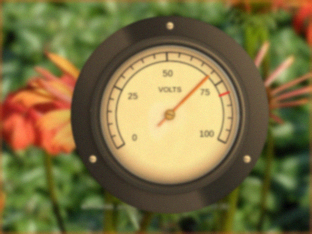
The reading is 70
